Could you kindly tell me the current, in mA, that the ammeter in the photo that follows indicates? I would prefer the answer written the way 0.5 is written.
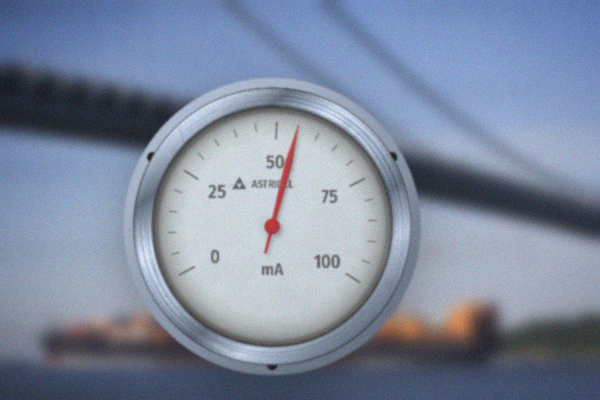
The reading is 55
